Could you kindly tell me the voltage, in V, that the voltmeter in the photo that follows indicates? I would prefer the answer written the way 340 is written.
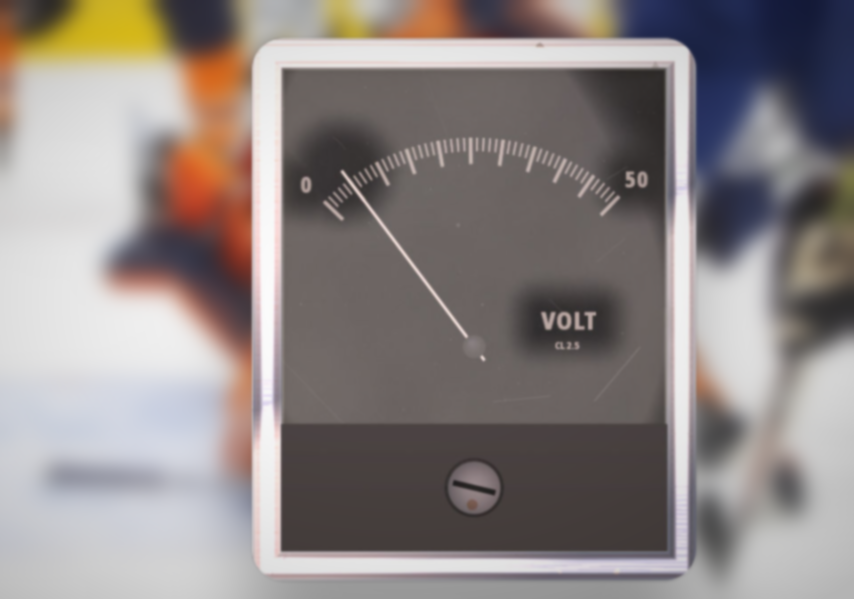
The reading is 5
